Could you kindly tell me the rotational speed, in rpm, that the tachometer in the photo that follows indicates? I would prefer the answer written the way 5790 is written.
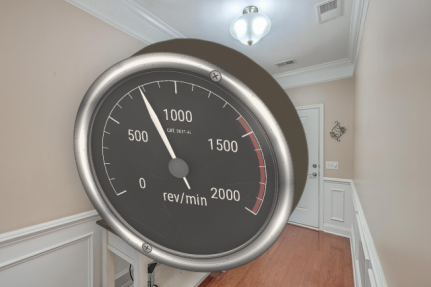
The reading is 800
